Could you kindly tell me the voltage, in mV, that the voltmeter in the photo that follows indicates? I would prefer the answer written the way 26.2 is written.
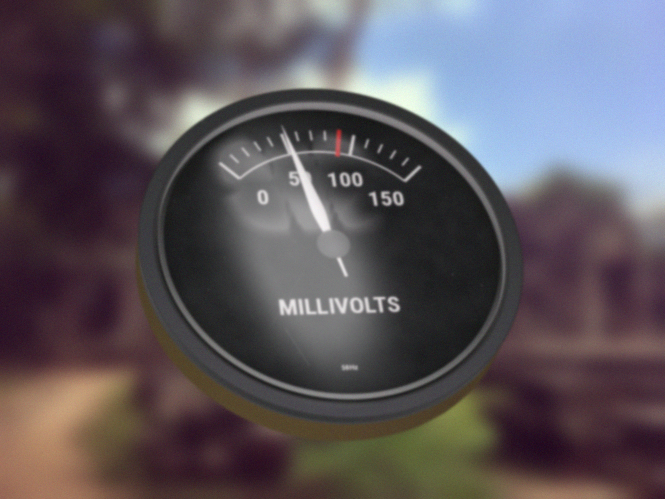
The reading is 50
